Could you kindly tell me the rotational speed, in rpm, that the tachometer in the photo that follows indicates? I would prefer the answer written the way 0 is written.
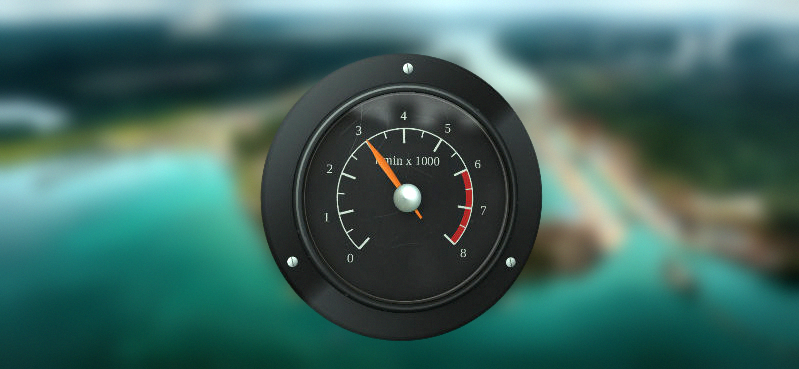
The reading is 3000
